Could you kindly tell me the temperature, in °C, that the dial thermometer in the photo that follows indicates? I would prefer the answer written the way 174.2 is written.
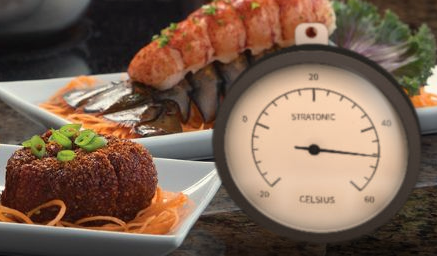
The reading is 48
